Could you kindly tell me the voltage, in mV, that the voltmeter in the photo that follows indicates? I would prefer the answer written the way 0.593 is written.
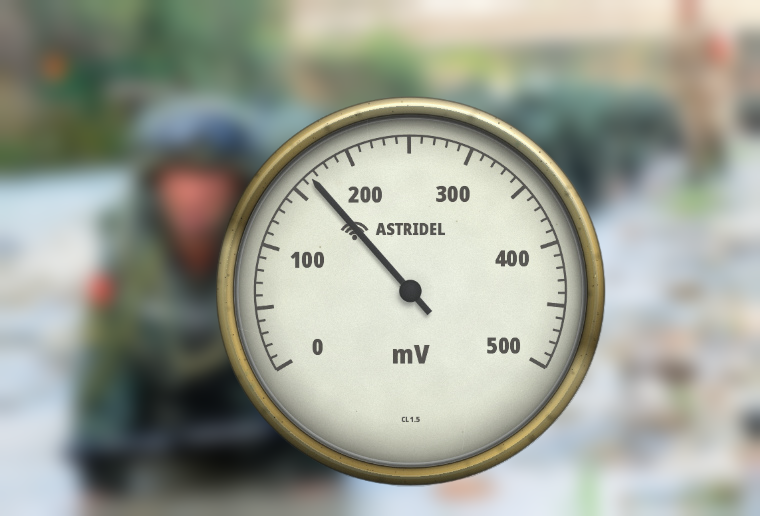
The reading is 165
